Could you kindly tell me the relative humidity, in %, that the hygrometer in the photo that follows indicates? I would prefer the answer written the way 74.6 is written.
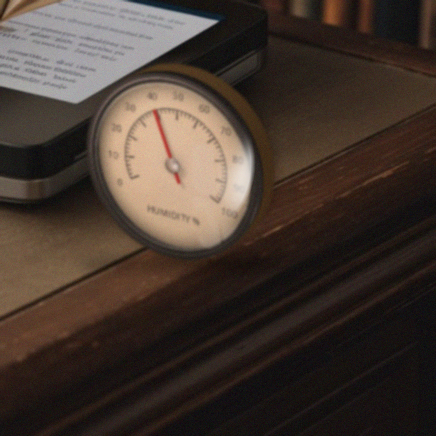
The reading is 40
